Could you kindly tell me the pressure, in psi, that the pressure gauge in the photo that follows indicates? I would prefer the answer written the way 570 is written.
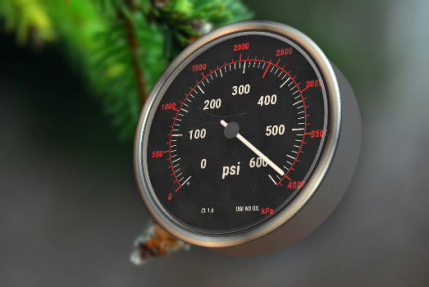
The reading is 580
